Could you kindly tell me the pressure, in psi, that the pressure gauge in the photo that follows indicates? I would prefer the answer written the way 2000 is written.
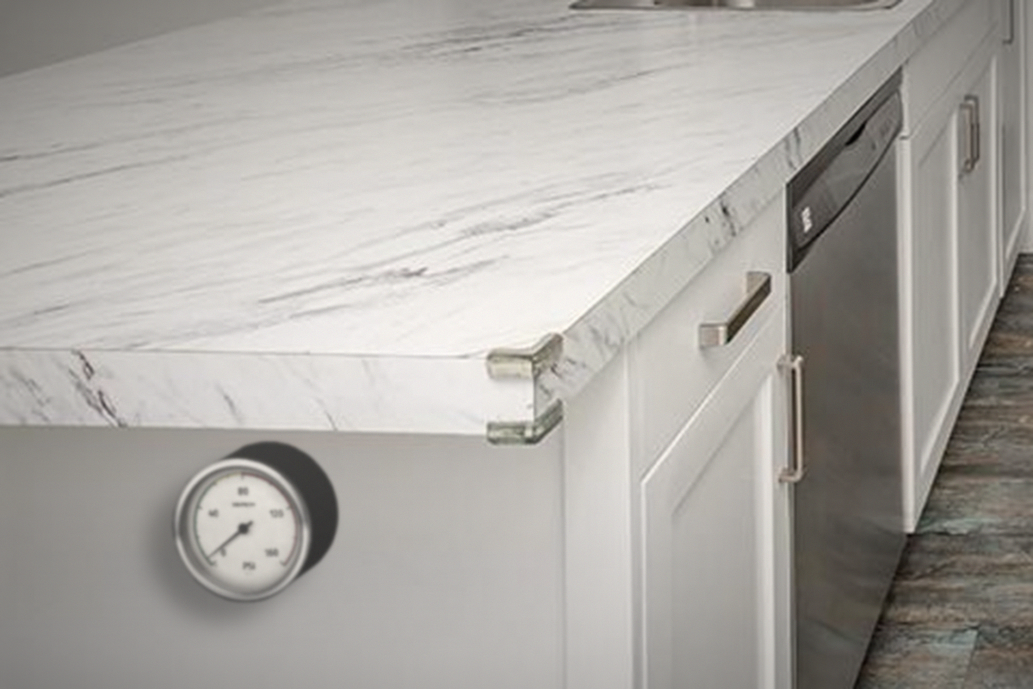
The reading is 5
